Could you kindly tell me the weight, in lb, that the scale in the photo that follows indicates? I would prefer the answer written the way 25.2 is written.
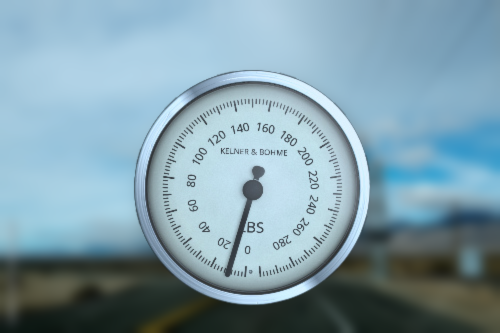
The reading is 10
